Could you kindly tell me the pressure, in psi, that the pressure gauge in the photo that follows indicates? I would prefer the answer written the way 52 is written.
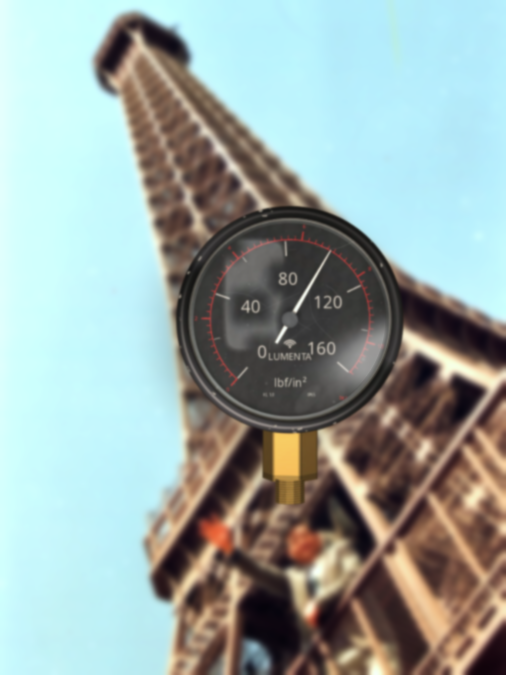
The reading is 100
